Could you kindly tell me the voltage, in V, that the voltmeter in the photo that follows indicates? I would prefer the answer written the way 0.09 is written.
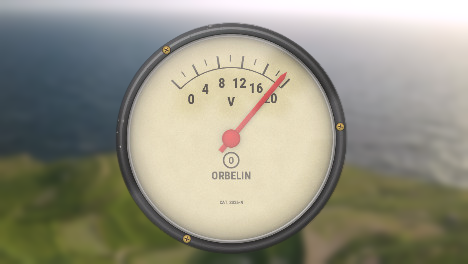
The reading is 19
